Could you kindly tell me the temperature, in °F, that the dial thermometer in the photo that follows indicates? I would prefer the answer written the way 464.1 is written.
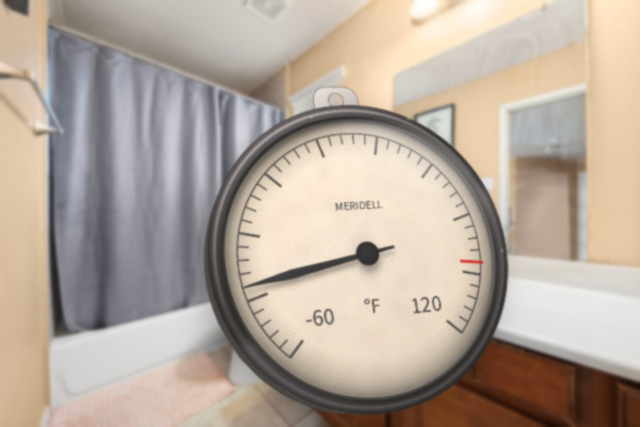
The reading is -36
